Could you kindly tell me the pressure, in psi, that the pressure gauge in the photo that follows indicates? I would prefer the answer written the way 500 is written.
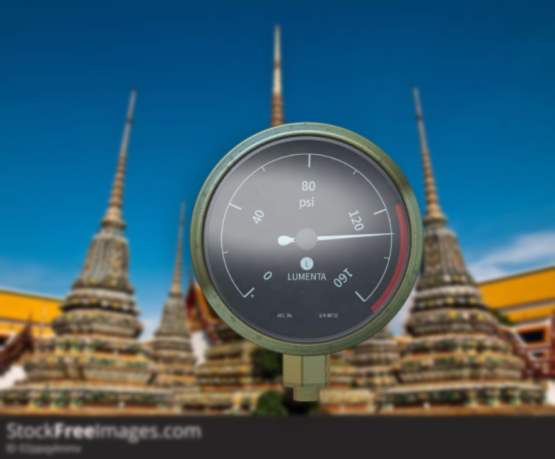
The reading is 130
